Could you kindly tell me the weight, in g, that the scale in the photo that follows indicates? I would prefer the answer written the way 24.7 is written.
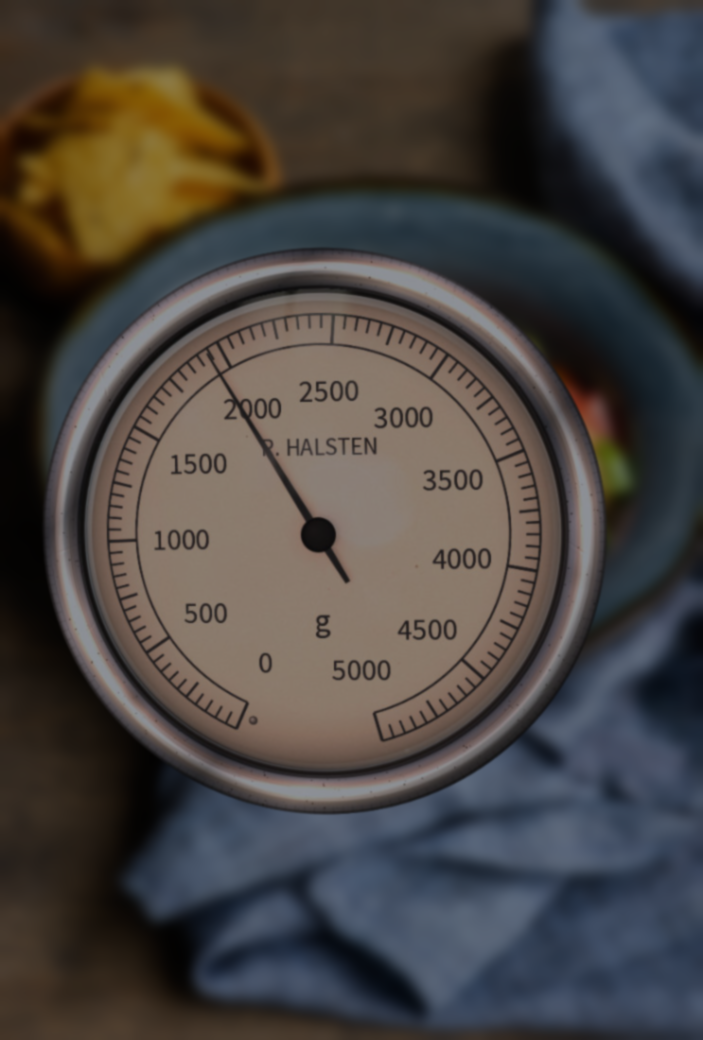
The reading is 1950
